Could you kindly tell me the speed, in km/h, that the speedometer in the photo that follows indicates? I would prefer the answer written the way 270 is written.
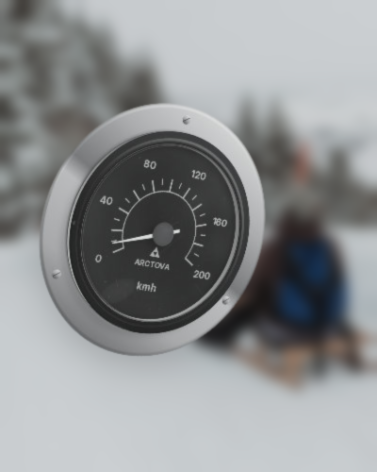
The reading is 10
